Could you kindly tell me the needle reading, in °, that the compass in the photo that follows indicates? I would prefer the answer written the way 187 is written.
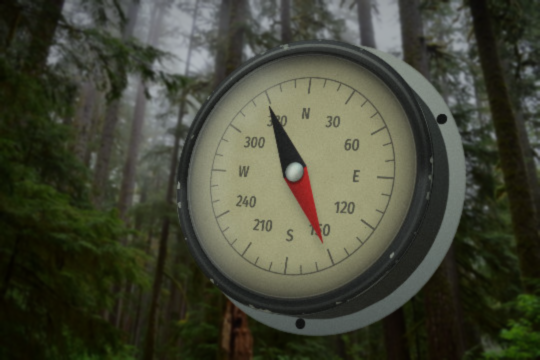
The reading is 150
